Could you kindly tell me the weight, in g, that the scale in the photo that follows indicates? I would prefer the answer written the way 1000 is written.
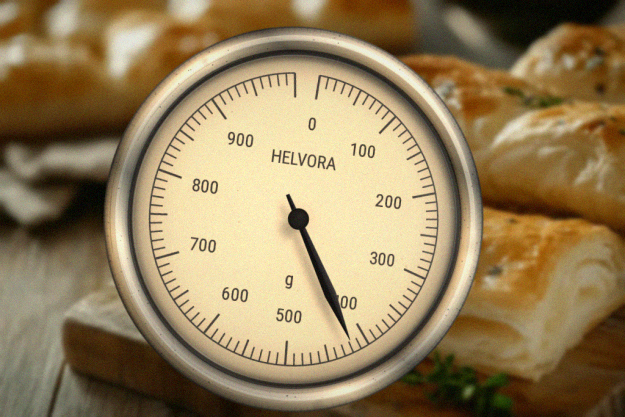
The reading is 420
